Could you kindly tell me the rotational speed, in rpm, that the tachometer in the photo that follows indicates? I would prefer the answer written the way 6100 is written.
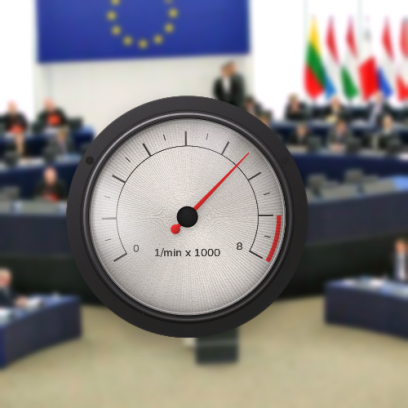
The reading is 5500
